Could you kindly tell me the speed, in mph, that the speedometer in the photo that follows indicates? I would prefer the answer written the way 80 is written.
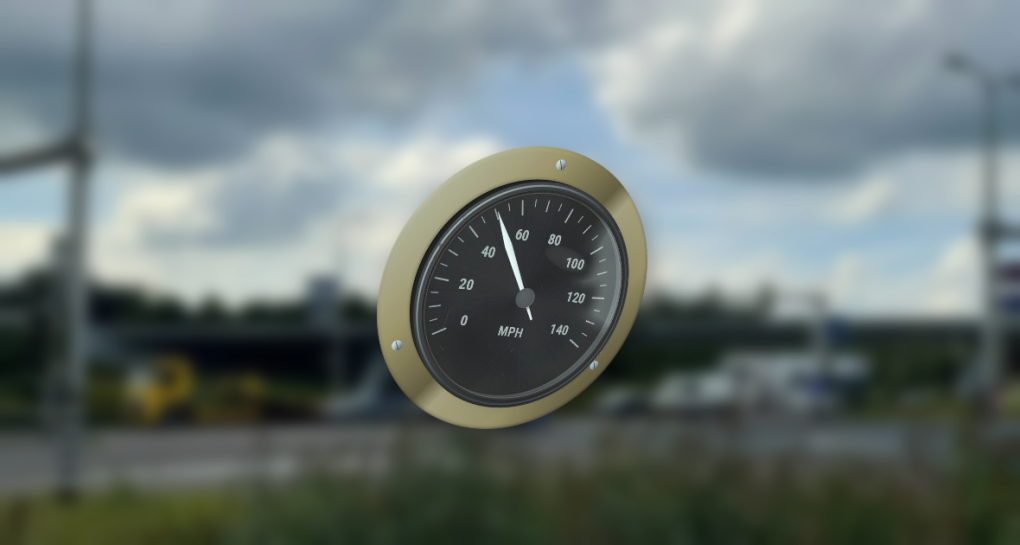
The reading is 50
